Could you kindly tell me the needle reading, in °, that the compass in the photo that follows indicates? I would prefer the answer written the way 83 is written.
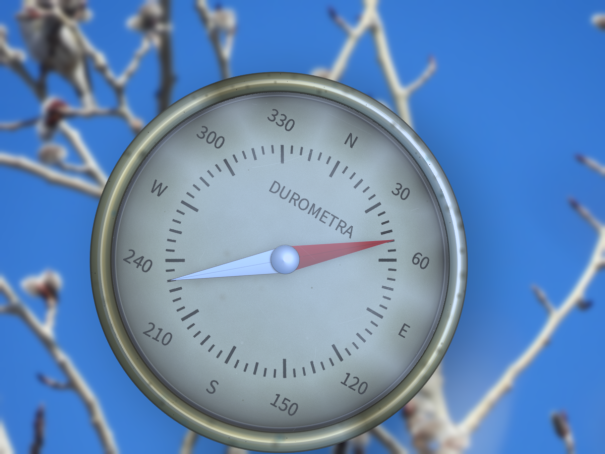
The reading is 50
